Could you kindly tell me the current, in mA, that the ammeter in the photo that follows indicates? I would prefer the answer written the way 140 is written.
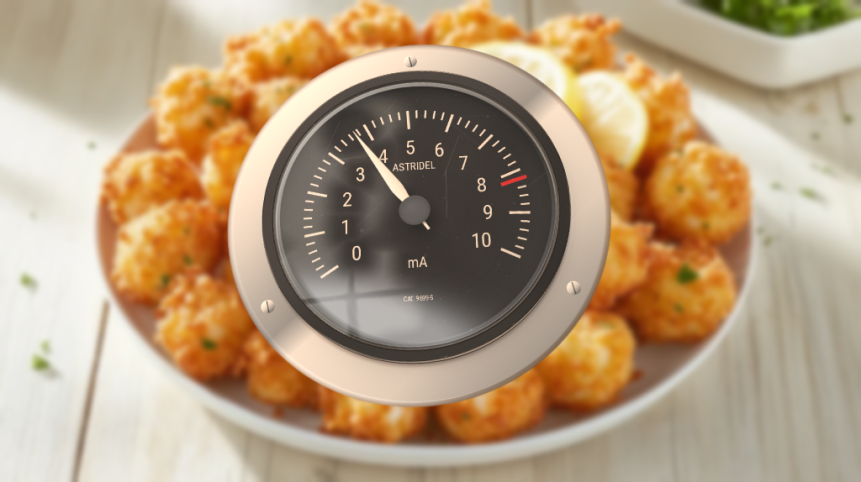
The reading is 3.7
